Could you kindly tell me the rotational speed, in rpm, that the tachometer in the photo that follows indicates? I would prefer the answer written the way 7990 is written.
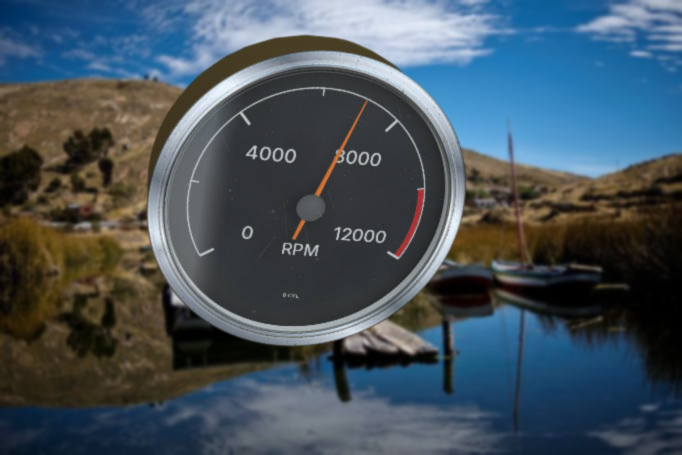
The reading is 7000
